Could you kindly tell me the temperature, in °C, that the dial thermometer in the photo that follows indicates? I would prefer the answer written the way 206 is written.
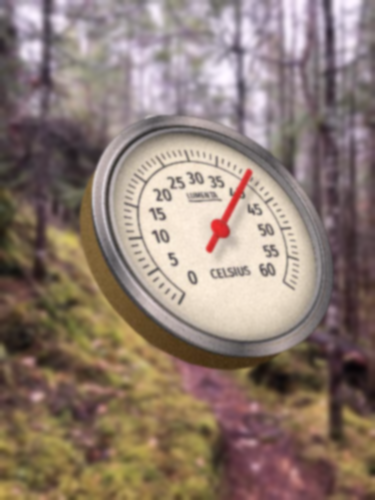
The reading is 40
